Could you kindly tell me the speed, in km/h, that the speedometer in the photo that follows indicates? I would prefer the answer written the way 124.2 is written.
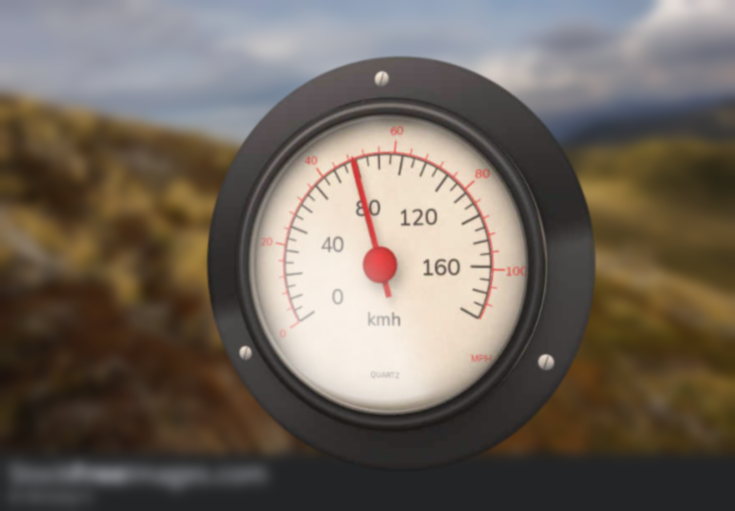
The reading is 80
